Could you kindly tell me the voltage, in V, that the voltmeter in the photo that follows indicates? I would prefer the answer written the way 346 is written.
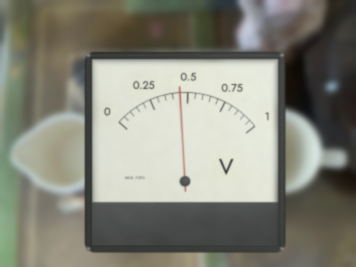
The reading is 0.45
